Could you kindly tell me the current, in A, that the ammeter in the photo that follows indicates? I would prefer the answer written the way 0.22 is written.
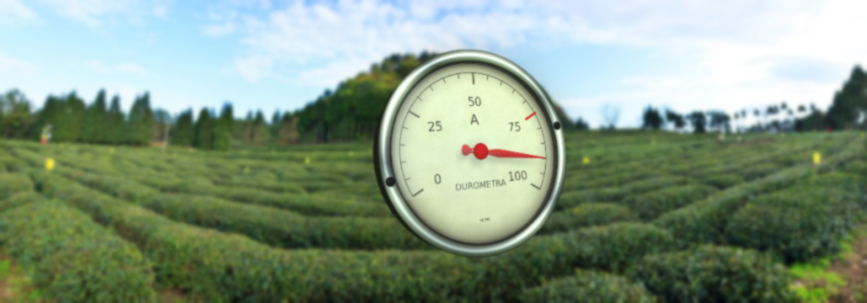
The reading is 90
